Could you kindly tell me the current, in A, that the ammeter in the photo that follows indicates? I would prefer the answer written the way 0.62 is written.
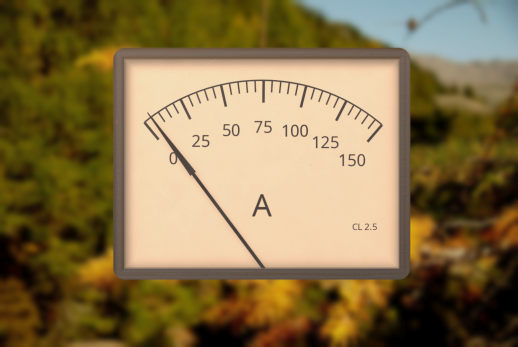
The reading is 5
